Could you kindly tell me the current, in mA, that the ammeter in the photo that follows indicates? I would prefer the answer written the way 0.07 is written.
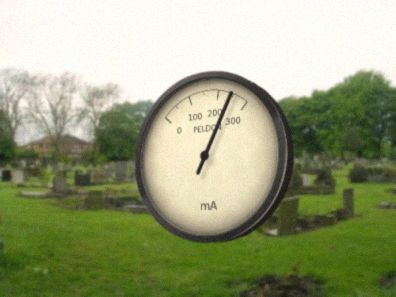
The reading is 250
